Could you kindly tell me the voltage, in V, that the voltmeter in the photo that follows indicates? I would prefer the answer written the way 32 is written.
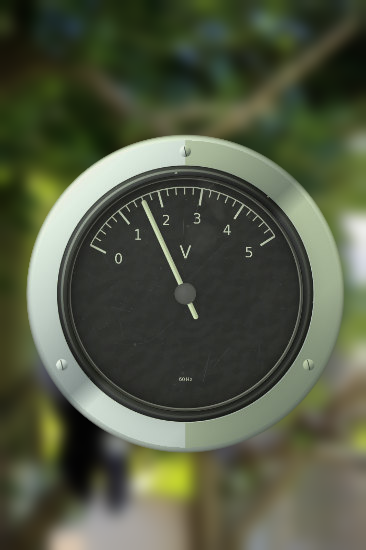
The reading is 1.6
